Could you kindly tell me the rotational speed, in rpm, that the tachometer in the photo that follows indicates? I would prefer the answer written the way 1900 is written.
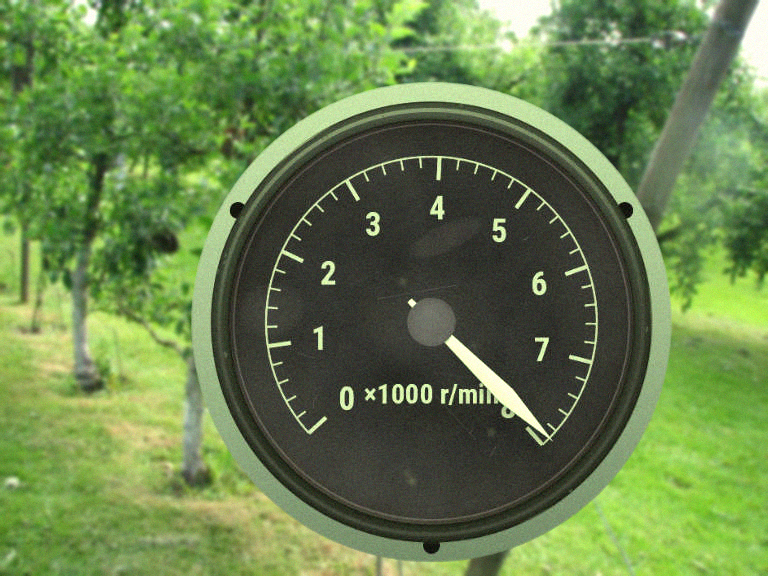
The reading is 7900
